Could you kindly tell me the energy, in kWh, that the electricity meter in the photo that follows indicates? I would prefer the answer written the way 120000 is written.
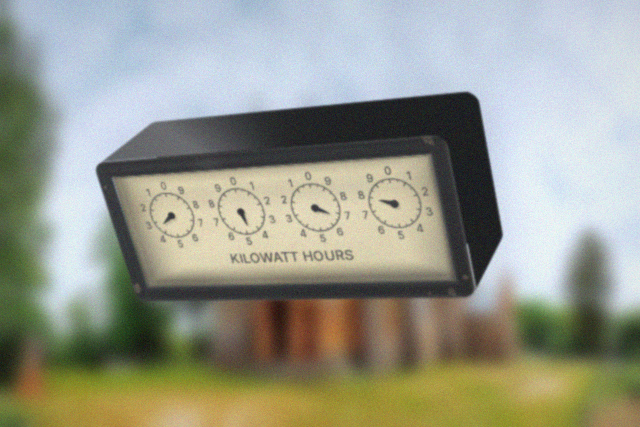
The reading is 3468
